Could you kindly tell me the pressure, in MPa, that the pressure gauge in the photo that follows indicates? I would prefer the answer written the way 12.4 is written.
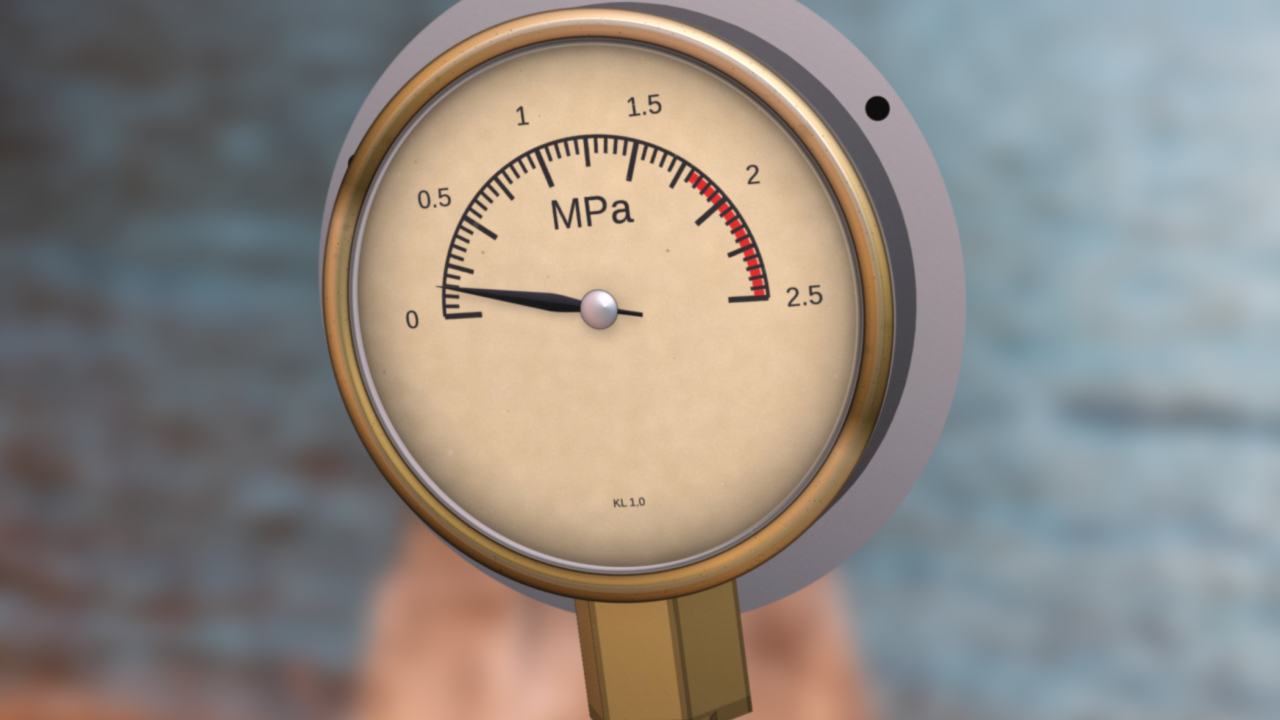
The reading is 0.15
